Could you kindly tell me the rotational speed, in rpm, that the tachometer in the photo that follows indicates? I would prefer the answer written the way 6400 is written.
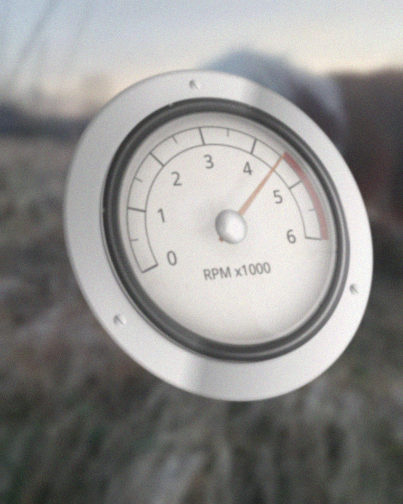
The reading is 4500
